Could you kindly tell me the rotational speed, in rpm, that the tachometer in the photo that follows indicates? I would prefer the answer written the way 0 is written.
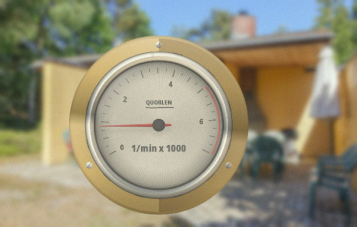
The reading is 875
